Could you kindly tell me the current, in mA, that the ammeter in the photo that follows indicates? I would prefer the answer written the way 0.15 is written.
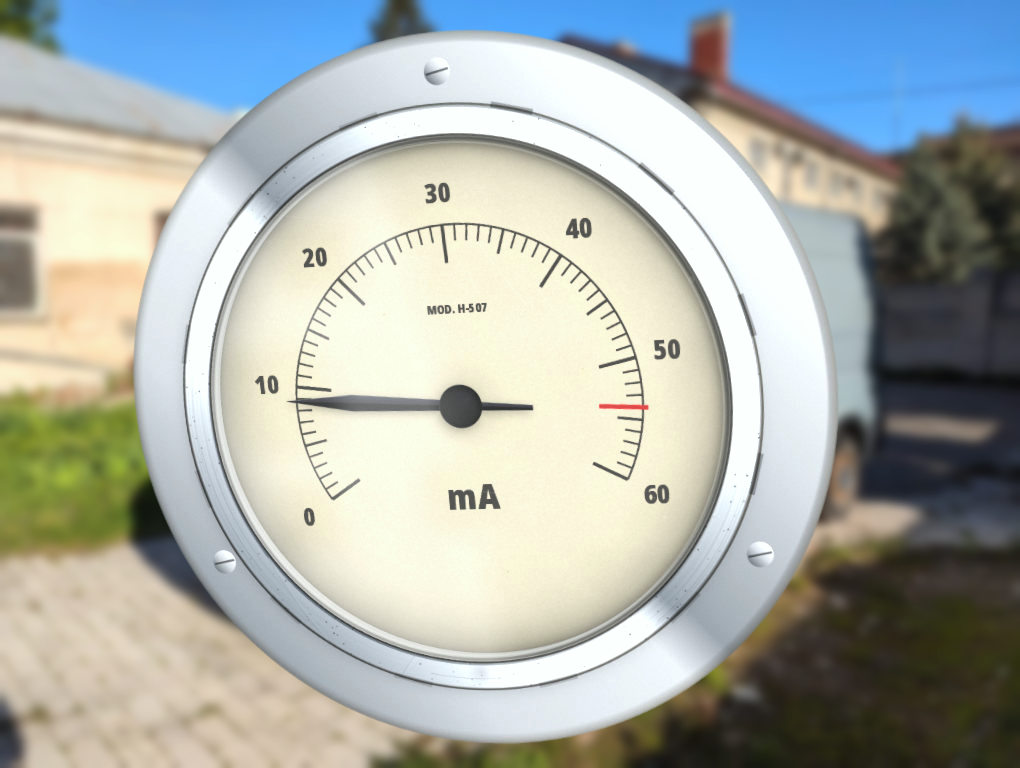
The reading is 9
